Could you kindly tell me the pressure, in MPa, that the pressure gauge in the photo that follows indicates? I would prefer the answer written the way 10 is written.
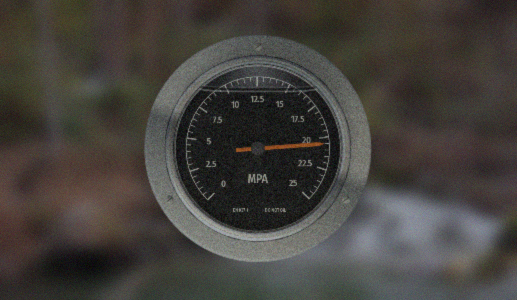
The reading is 20.5
